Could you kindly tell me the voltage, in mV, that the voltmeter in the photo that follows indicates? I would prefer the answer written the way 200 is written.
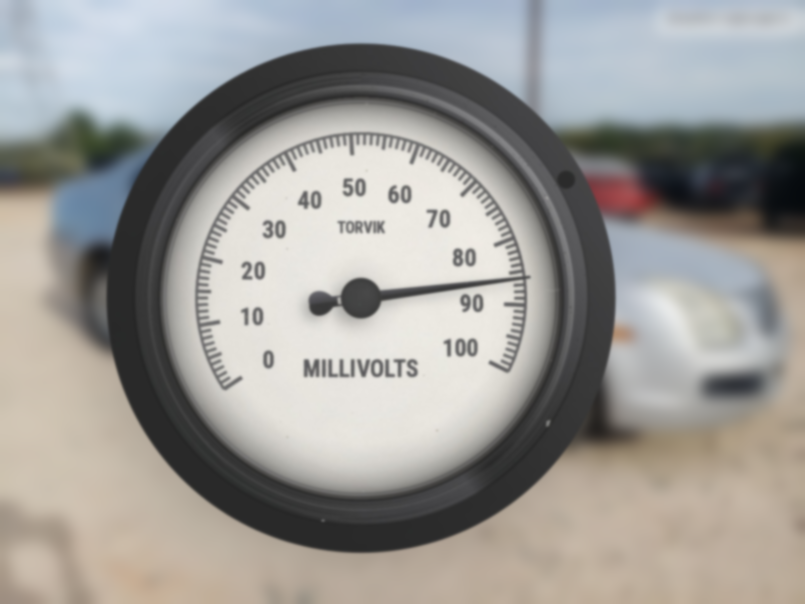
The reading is 86
